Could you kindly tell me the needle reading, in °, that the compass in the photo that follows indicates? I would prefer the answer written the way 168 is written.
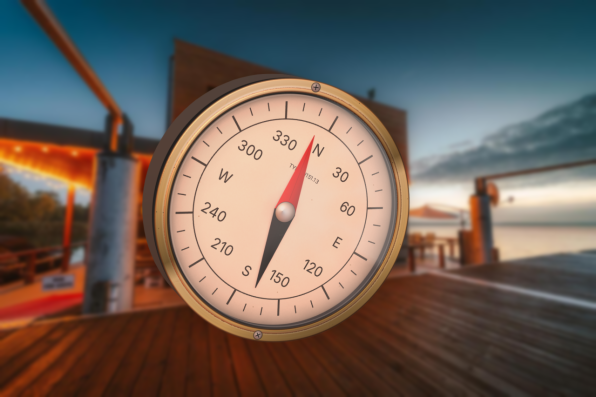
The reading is 350
